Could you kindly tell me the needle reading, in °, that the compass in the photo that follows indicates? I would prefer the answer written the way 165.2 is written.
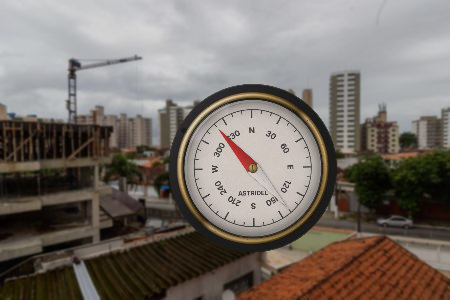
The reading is 320
